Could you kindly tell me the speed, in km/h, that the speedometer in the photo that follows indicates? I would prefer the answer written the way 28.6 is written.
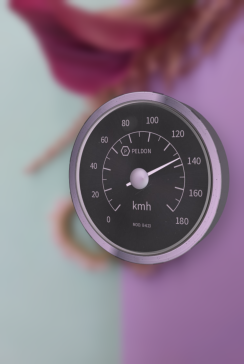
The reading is 135
